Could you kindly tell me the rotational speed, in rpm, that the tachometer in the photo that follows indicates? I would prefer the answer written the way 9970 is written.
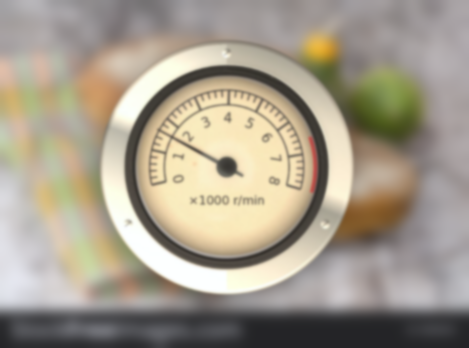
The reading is 1600
